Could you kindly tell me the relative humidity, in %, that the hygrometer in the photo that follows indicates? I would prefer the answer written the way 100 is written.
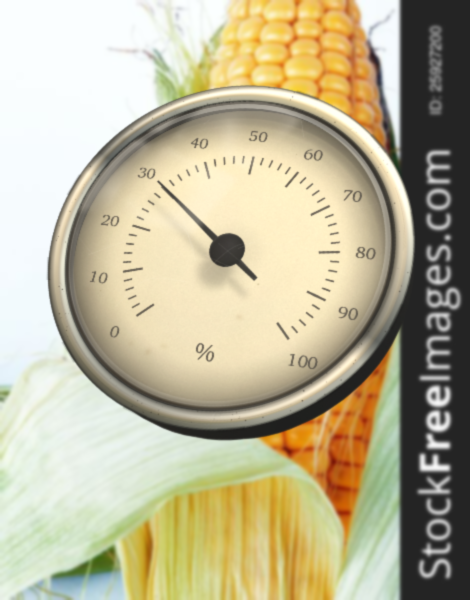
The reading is 30
